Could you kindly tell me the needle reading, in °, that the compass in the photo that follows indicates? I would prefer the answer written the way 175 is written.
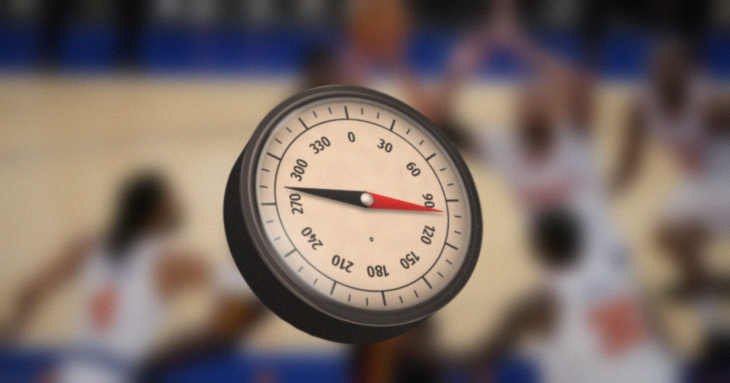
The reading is 100
